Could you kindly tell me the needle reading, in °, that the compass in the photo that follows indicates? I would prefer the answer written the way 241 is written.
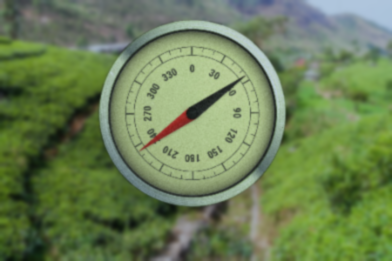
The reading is 235
